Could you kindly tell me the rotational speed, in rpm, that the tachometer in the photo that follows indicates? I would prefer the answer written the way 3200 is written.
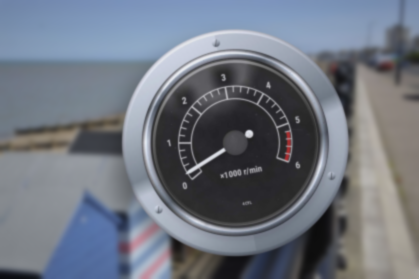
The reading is 200
